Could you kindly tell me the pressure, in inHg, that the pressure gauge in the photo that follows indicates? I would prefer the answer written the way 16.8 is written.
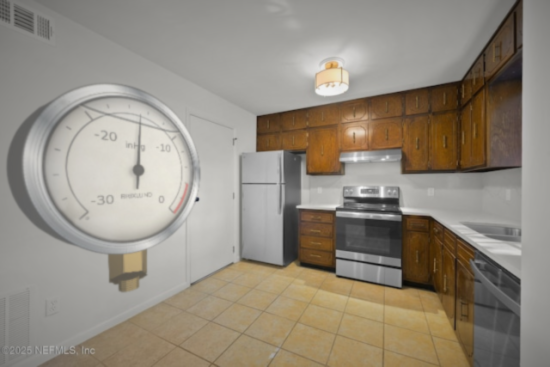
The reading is -15
